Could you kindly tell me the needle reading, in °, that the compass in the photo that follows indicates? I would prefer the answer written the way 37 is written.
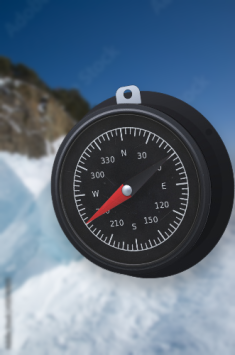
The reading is 240
